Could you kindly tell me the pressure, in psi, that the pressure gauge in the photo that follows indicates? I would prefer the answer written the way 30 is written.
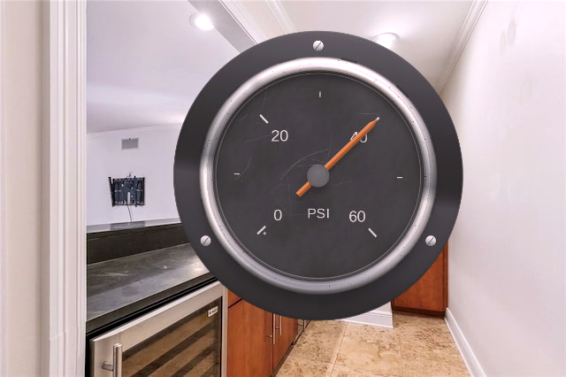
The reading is 40
